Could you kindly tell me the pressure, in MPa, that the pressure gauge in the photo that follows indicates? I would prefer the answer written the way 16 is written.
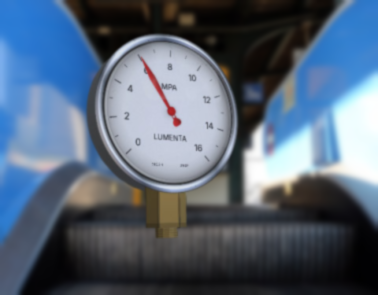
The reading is 6
